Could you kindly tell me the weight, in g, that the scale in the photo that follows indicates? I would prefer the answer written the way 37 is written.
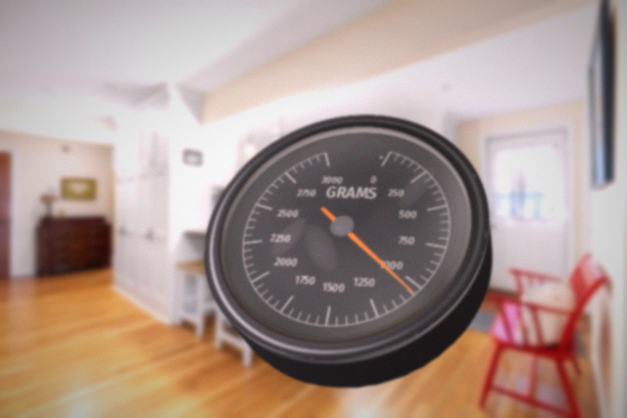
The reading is 1050
